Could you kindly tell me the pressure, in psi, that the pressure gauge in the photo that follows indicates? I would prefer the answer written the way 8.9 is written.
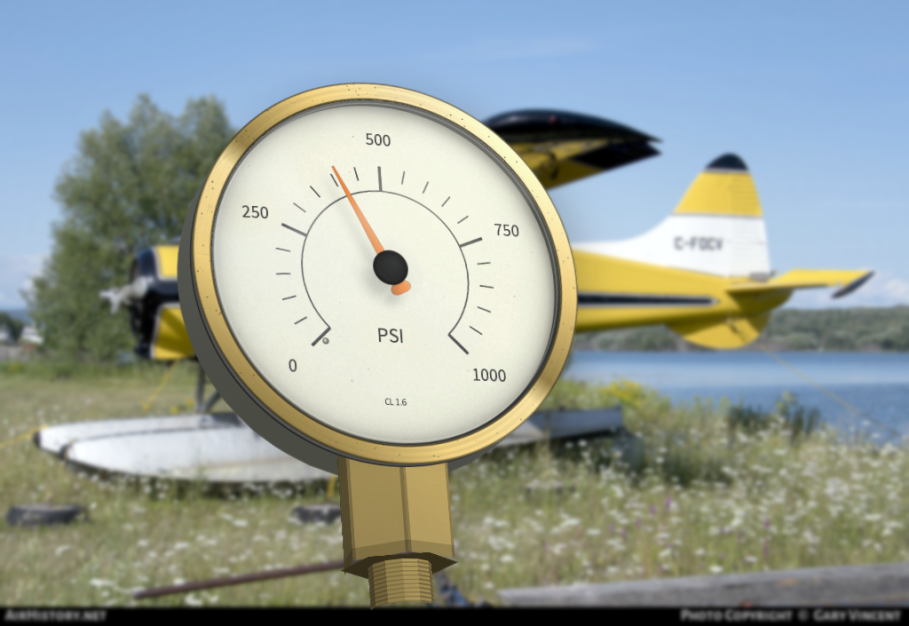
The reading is 400
